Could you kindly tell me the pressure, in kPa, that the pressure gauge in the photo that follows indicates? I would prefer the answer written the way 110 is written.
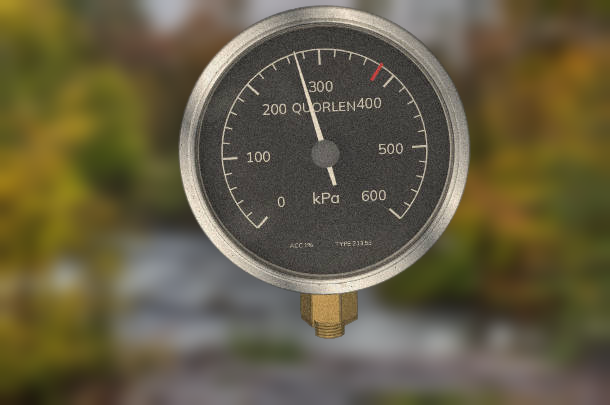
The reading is 270
